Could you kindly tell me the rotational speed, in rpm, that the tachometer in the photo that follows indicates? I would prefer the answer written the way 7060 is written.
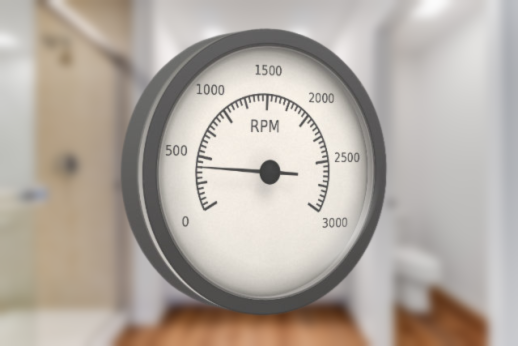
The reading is 400
